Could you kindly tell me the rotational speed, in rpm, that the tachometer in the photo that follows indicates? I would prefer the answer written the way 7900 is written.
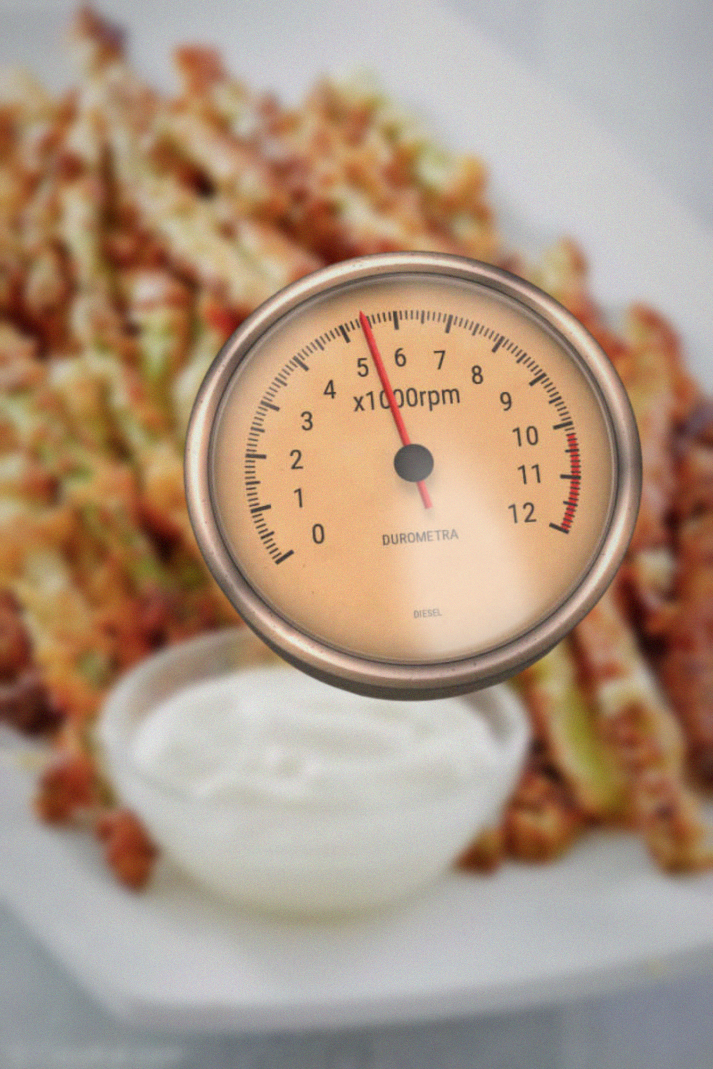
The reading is 5400
